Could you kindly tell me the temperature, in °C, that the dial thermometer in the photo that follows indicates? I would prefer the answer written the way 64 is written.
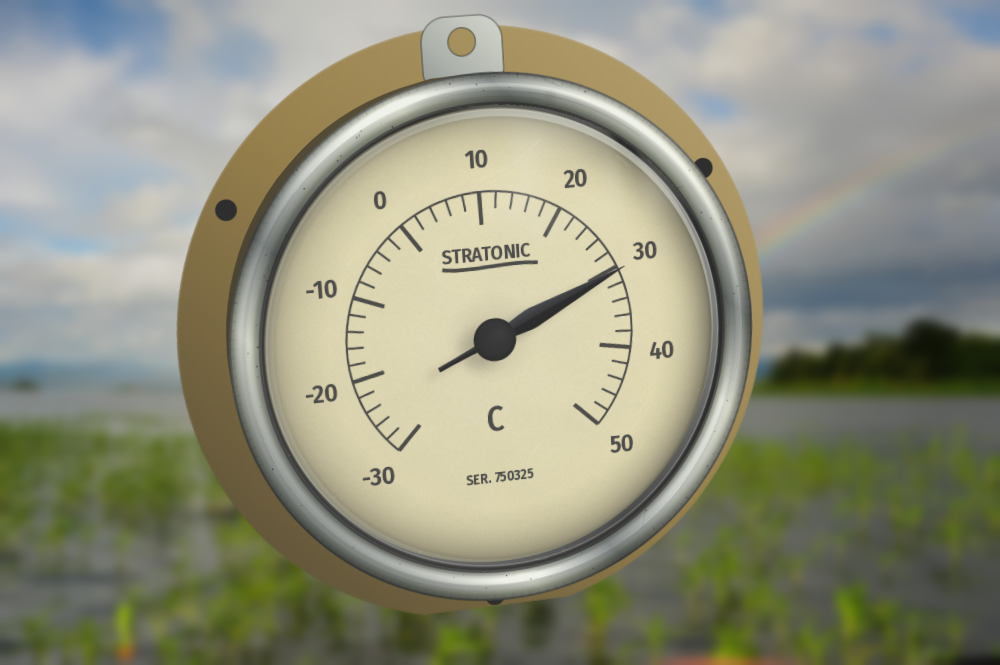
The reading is 30
